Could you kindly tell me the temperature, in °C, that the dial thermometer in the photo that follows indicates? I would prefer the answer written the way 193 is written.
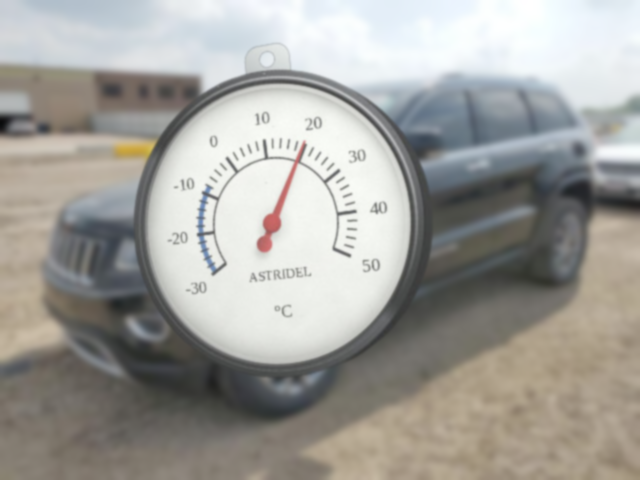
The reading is 20
